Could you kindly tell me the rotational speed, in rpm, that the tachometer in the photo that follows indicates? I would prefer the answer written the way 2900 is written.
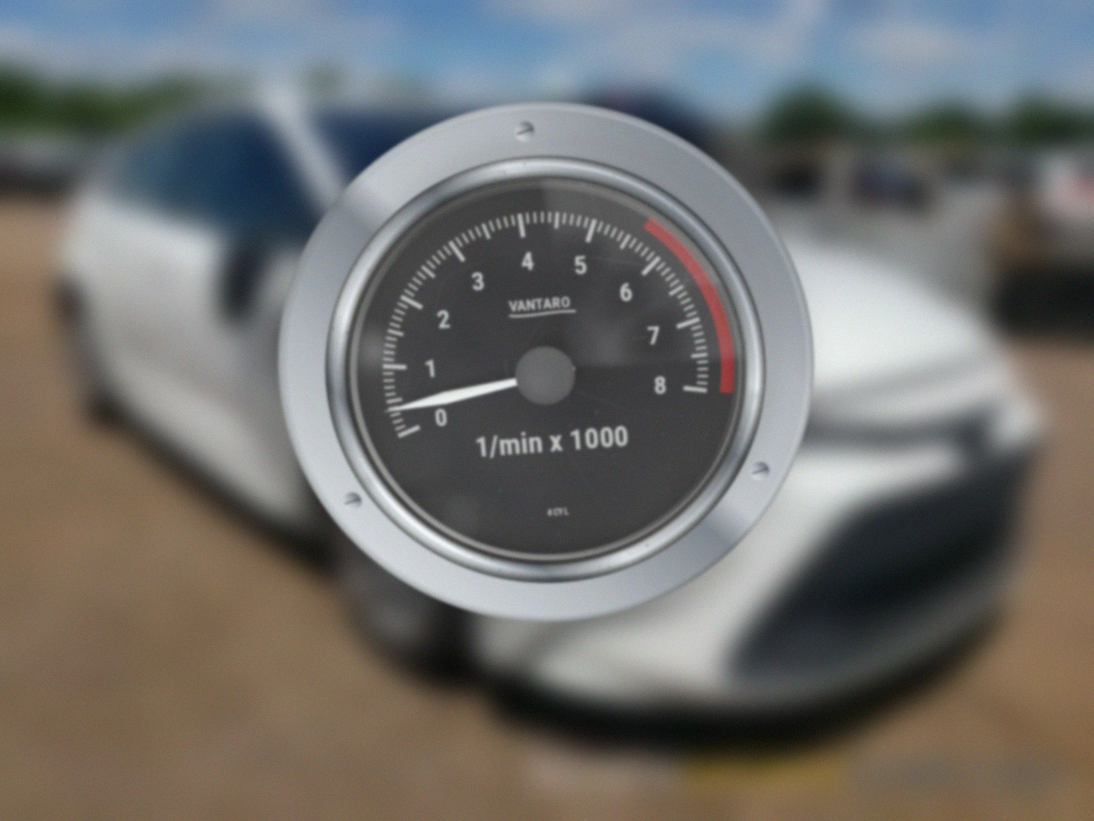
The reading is 400
